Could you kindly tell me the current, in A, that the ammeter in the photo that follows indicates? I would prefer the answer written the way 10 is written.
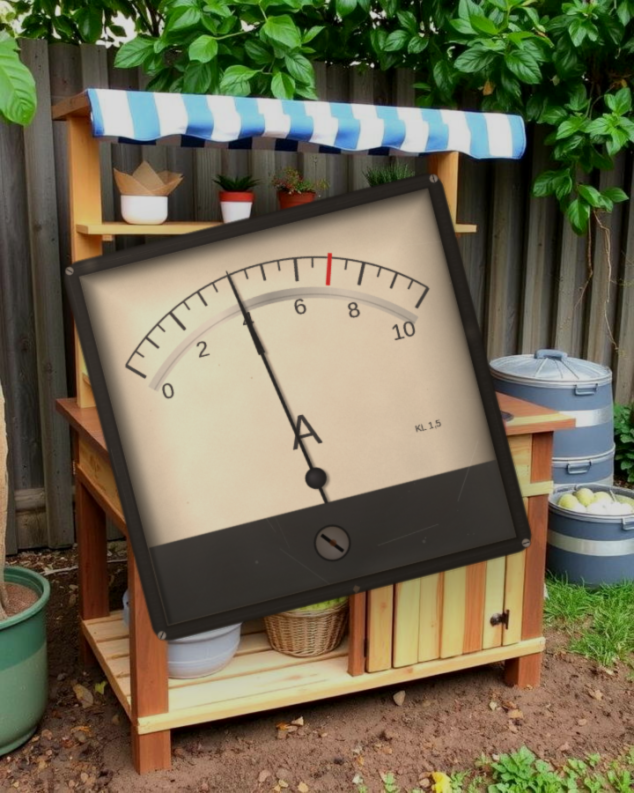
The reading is 4
